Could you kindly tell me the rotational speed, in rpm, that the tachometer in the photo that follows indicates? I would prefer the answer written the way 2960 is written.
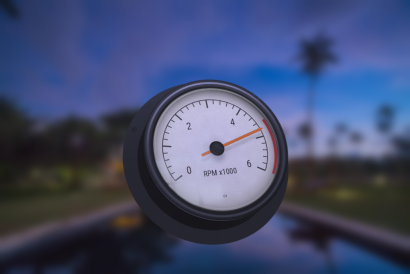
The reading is 4800
